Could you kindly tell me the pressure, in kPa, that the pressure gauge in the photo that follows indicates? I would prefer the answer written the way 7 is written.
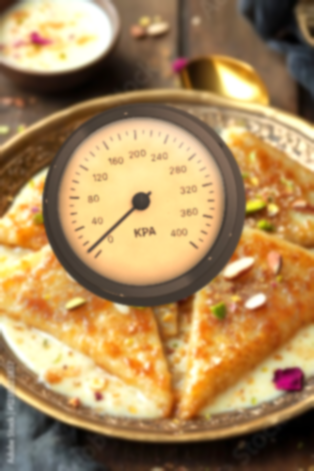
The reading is 10
